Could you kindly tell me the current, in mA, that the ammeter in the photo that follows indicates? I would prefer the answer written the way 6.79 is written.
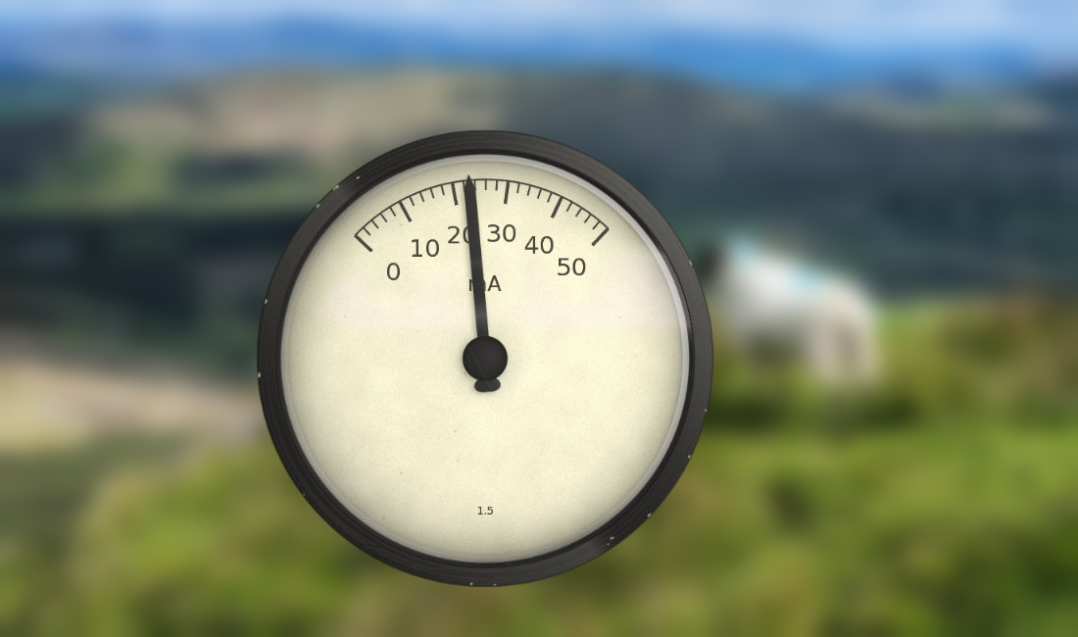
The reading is 23
